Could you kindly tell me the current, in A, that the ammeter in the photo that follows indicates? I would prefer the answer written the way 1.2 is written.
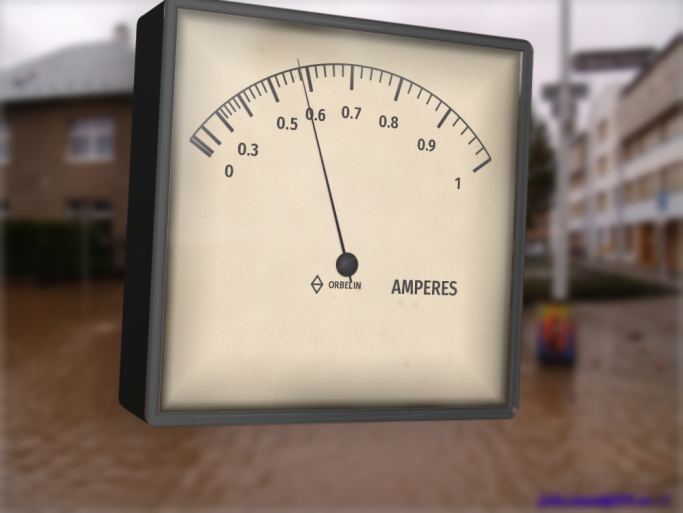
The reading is 0.58
